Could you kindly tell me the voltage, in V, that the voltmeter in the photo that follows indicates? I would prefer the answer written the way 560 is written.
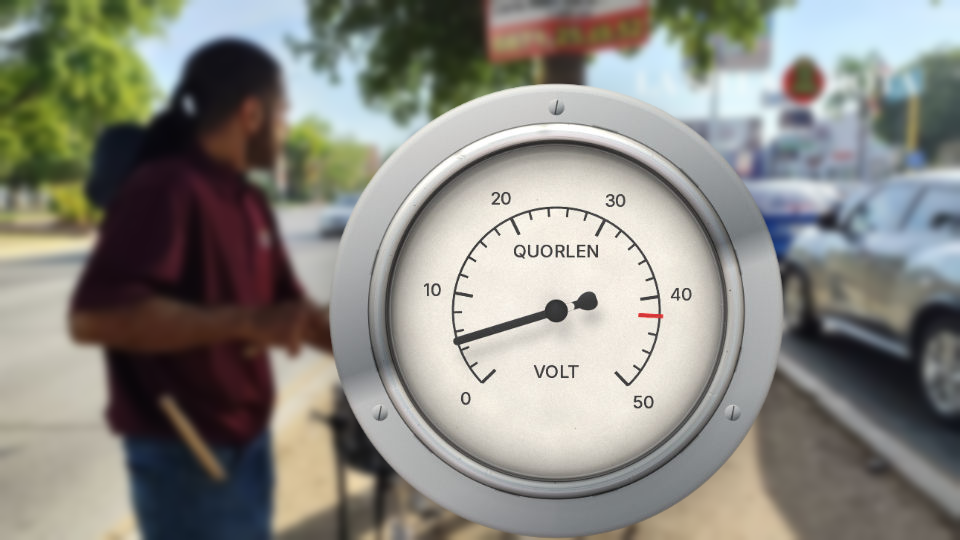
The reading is 5
